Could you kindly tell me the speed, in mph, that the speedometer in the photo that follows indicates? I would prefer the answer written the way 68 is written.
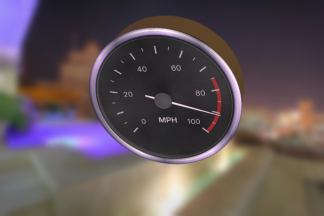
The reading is 90
